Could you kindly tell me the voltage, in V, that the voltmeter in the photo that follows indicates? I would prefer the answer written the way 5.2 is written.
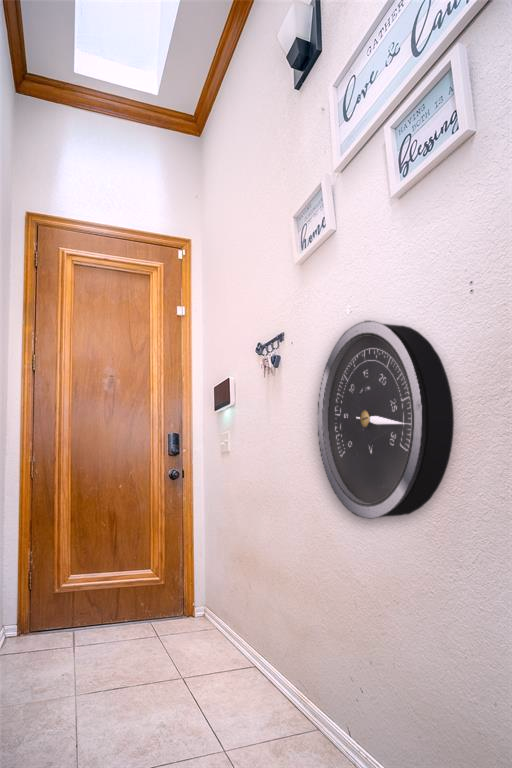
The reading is 27.5
